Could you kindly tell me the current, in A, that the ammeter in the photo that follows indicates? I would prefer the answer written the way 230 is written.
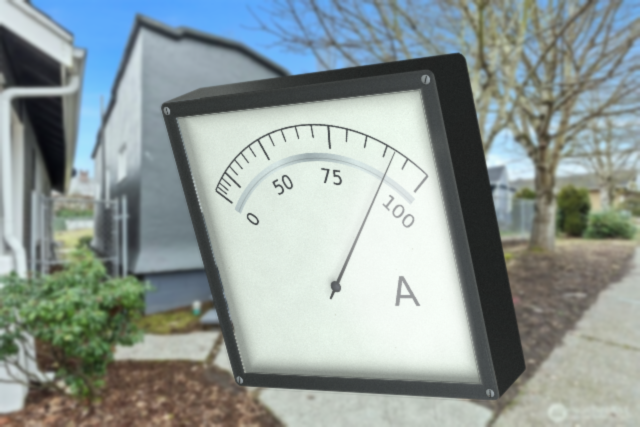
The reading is 92.5
